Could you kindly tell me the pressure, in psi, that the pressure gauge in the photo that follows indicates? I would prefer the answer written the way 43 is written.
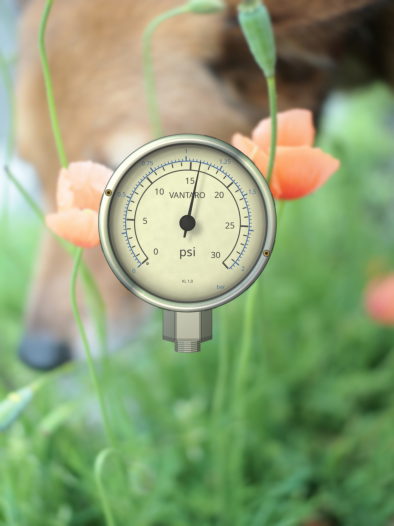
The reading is 16
